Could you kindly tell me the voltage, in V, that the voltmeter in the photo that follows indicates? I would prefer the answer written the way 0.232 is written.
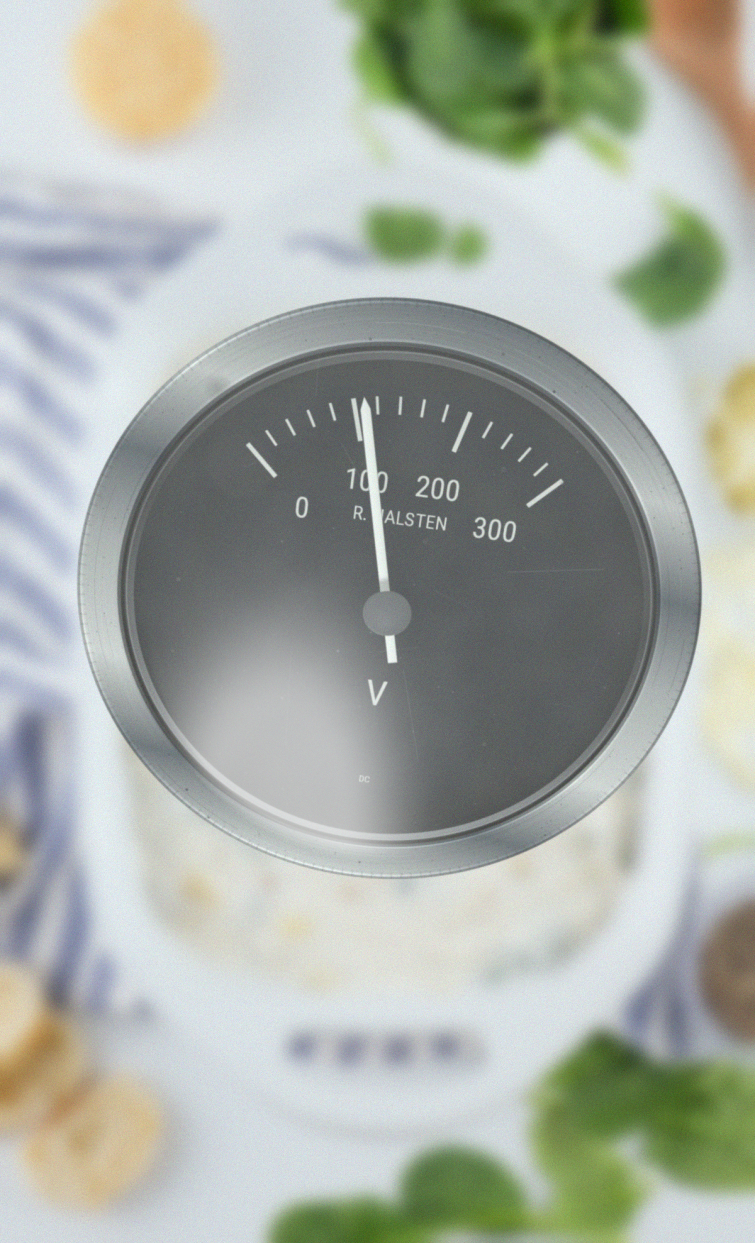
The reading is 110
